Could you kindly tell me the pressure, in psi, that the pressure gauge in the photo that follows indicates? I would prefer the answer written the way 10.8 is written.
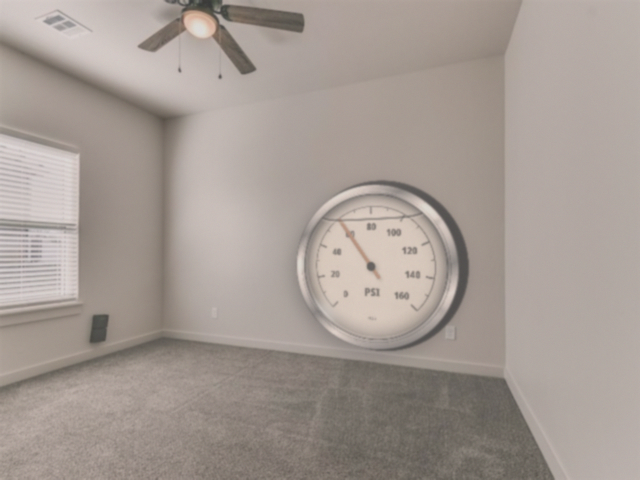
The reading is 60
